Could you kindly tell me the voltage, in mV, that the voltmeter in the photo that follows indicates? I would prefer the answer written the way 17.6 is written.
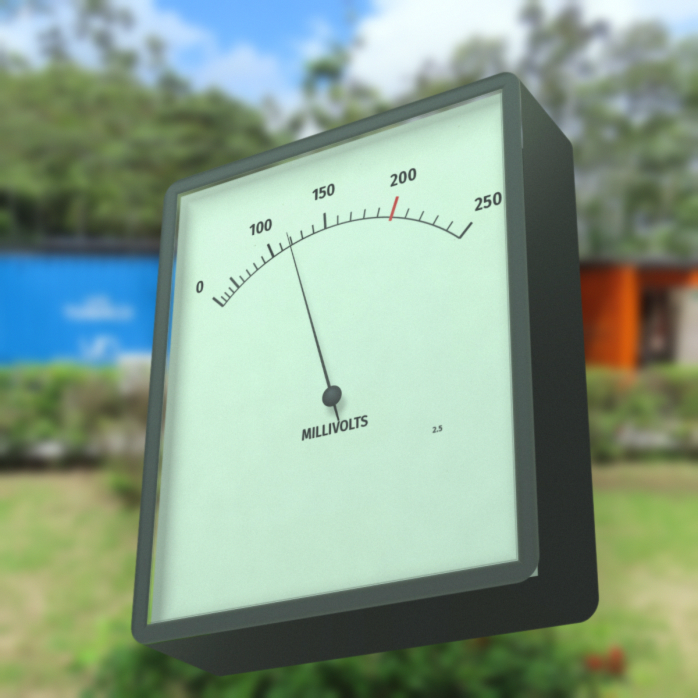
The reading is 120
